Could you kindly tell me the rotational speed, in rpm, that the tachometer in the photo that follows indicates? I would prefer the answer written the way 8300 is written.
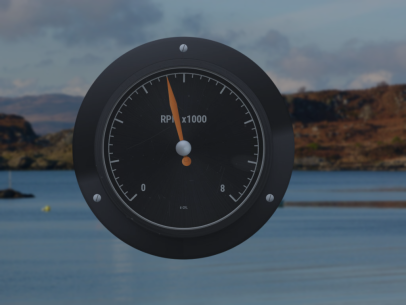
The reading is 3600
